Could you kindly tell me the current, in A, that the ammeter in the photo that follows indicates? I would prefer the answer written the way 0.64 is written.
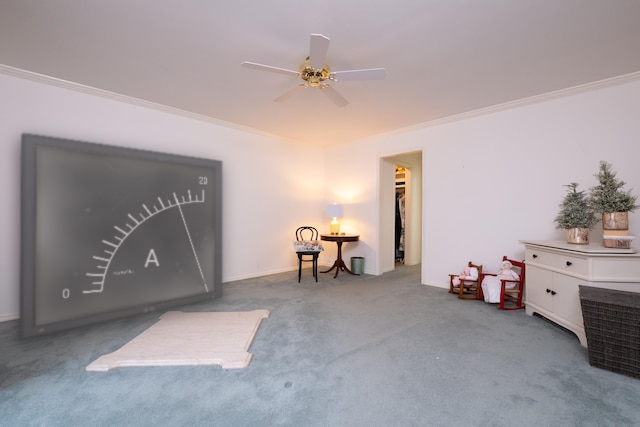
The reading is 16
